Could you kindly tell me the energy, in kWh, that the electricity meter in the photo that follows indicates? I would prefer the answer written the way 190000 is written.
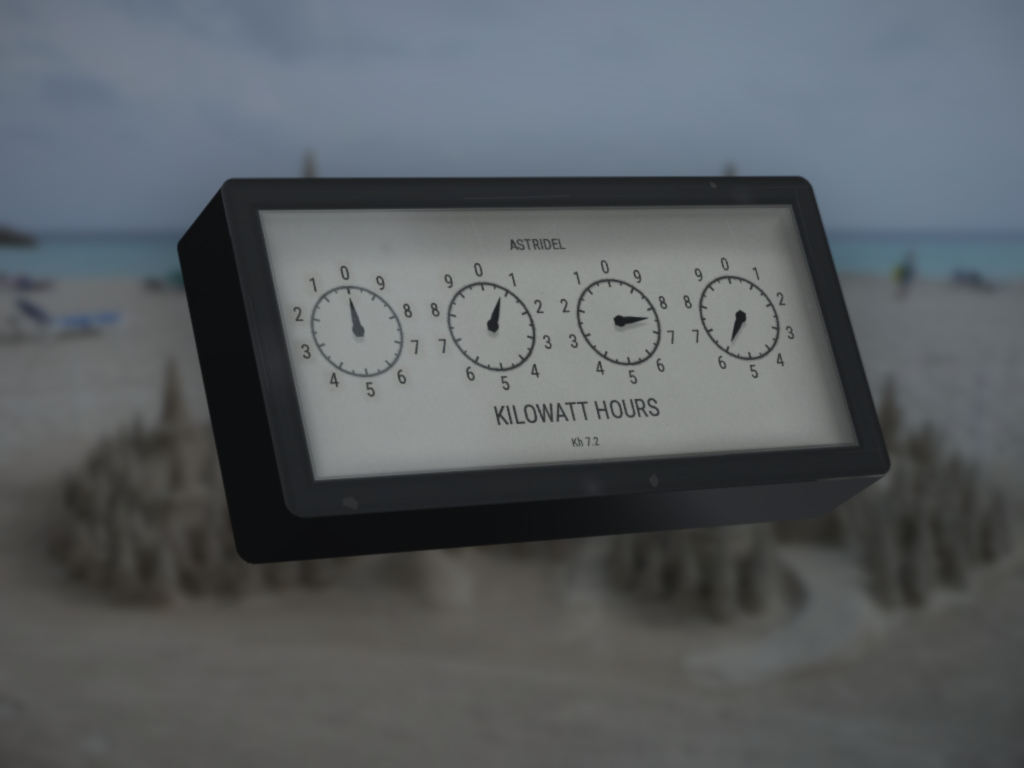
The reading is 76
